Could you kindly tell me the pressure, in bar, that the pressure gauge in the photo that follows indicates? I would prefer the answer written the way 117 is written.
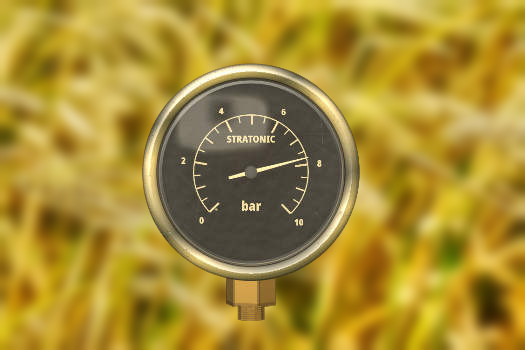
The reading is 7.75
